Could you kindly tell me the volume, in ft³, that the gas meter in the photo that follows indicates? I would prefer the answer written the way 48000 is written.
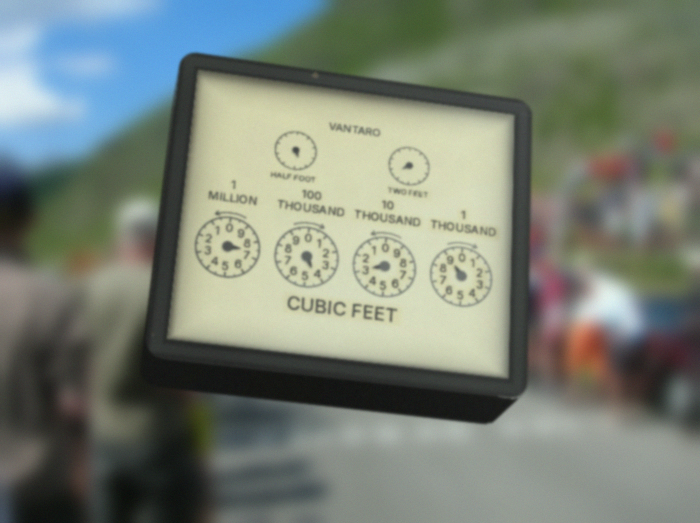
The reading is 742900
